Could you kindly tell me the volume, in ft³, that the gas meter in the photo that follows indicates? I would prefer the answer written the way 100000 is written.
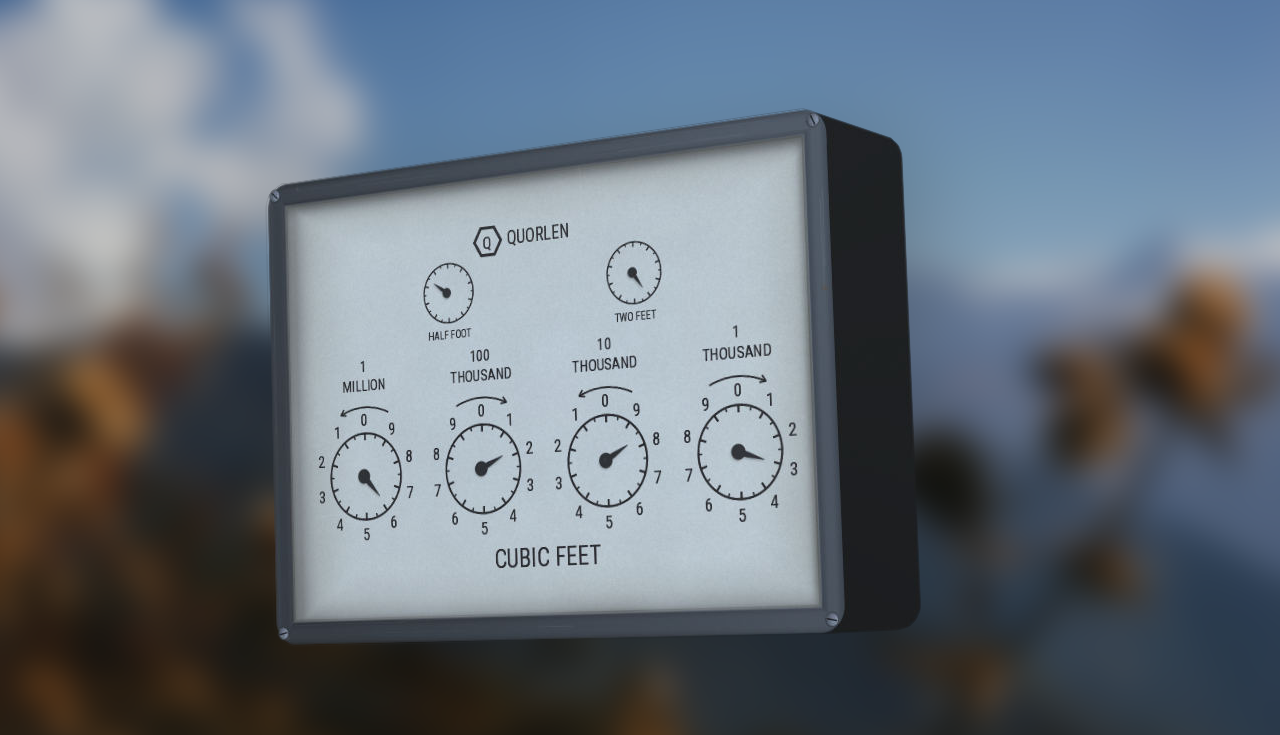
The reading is 618300
